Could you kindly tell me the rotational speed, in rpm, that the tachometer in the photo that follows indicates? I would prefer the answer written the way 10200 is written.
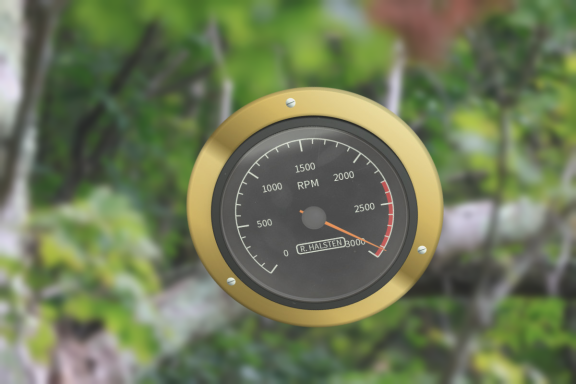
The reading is 2900
